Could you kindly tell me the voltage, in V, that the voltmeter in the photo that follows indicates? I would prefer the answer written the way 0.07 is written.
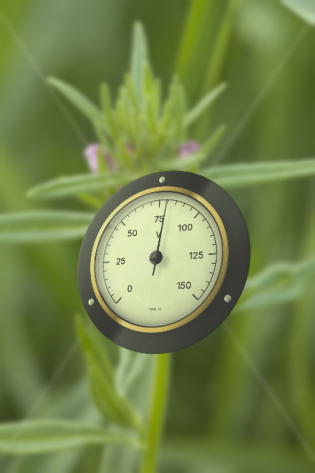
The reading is 80
